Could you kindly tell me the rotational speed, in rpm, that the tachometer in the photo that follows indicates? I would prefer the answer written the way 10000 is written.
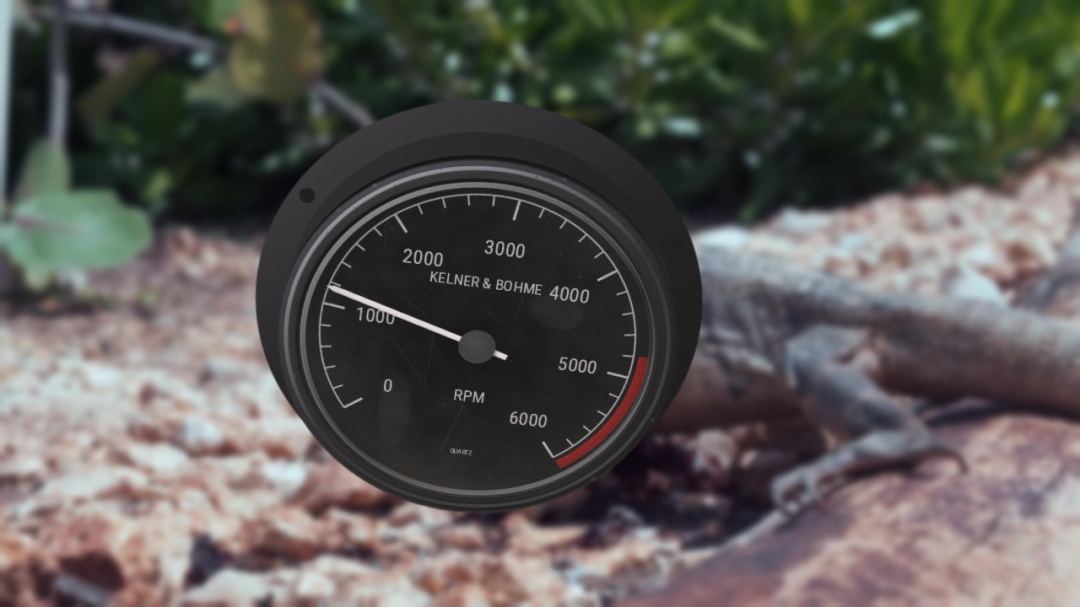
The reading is 1200
